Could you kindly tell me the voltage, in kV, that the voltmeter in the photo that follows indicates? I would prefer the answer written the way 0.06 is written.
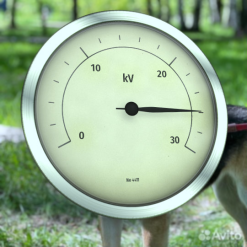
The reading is 26
